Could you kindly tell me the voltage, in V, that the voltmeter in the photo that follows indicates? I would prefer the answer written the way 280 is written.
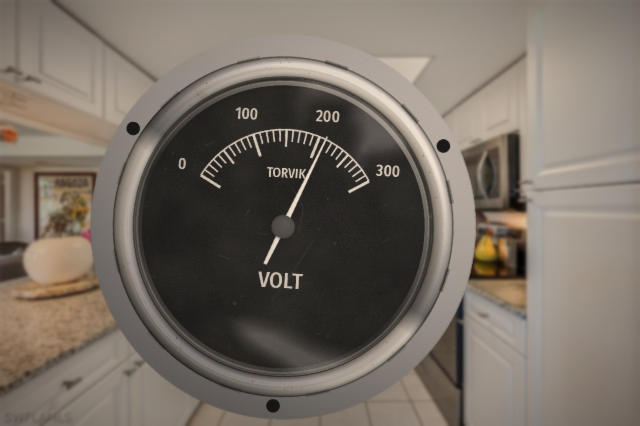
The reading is 210
